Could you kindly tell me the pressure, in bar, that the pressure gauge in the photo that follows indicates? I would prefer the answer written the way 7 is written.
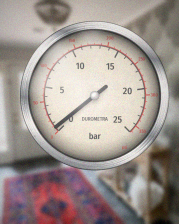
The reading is 0.5
